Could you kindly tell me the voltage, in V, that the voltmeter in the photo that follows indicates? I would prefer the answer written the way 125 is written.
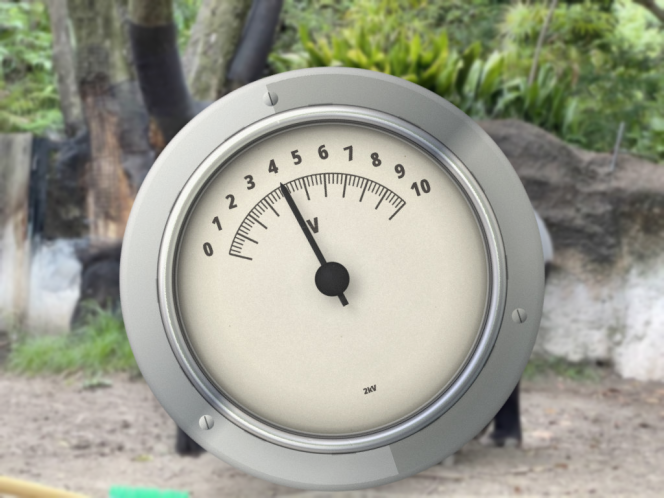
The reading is 4
